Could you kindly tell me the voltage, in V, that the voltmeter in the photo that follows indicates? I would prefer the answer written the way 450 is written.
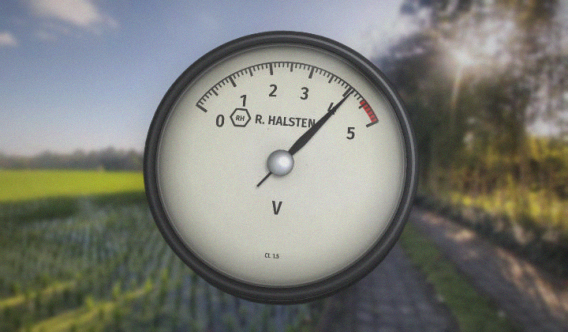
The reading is 4.1
